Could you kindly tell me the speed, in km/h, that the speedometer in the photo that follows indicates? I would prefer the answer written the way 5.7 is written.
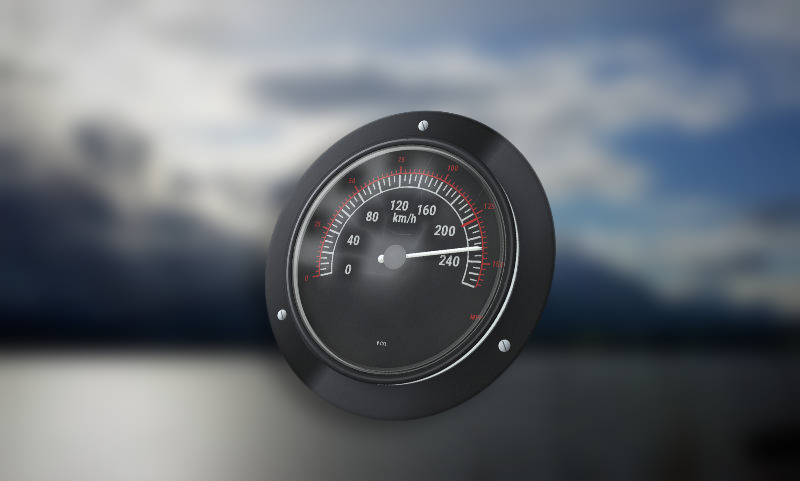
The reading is 230
